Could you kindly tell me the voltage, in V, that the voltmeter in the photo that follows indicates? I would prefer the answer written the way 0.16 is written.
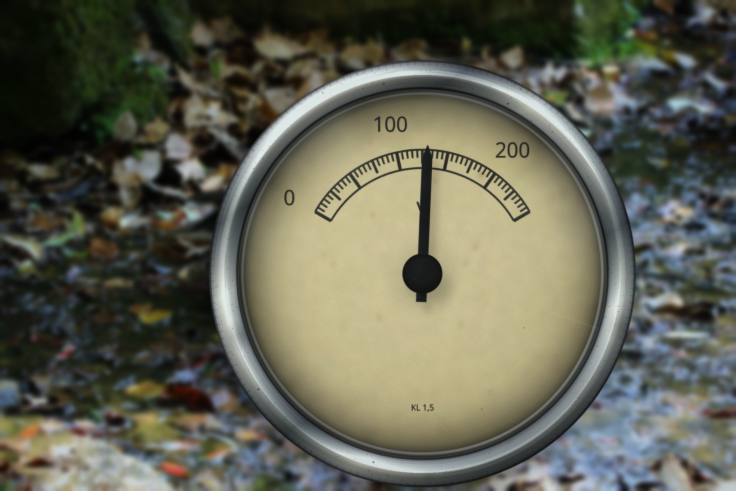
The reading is 130
